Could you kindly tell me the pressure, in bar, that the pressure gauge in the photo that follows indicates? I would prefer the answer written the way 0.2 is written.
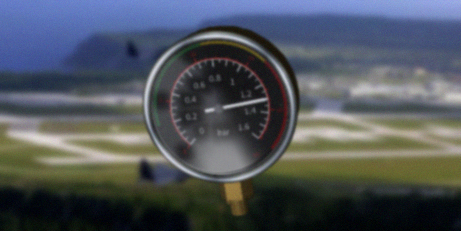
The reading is 1.3
